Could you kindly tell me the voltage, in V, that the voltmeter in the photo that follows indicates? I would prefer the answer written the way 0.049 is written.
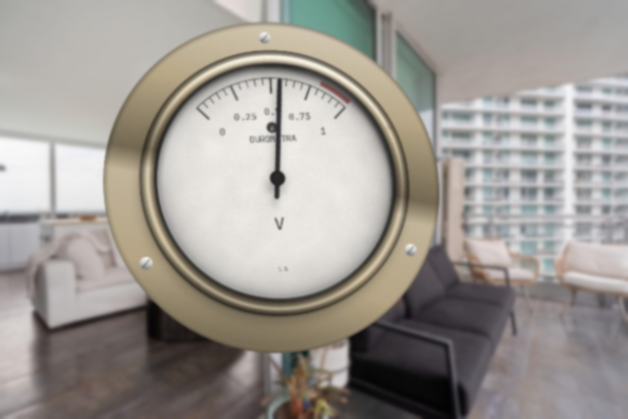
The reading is 0.55
